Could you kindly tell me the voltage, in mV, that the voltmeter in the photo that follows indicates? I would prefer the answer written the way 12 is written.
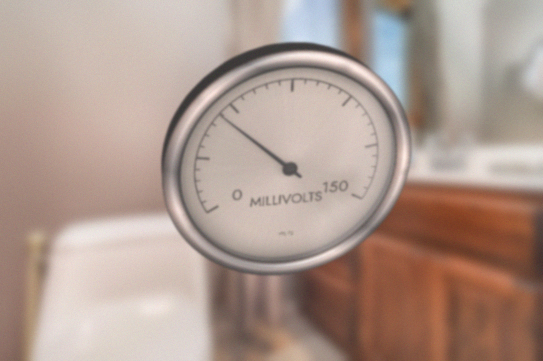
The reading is 45
